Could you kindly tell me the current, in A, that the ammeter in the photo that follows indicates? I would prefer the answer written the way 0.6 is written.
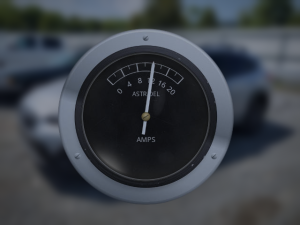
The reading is 12
